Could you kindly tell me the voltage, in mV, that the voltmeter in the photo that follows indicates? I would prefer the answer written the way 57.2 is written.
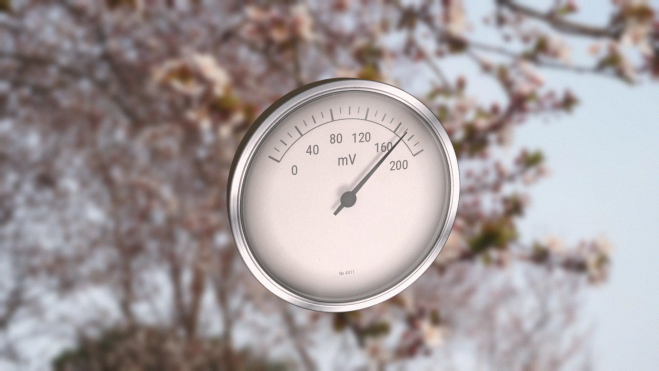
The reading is 170
